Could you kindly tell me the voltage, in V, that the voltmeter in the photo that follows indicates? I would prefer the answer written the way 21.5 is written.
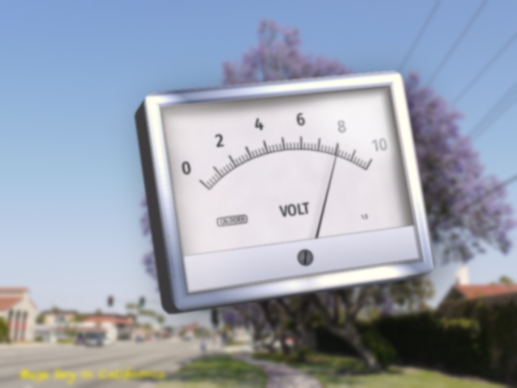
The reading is 8
